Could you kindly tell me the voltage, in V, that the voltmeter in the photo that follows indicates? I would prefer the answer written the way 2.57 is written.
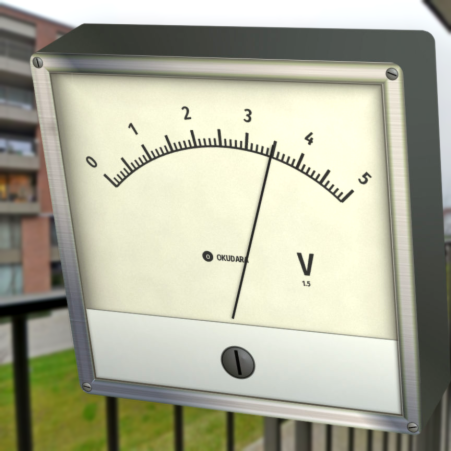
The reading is 3.5
